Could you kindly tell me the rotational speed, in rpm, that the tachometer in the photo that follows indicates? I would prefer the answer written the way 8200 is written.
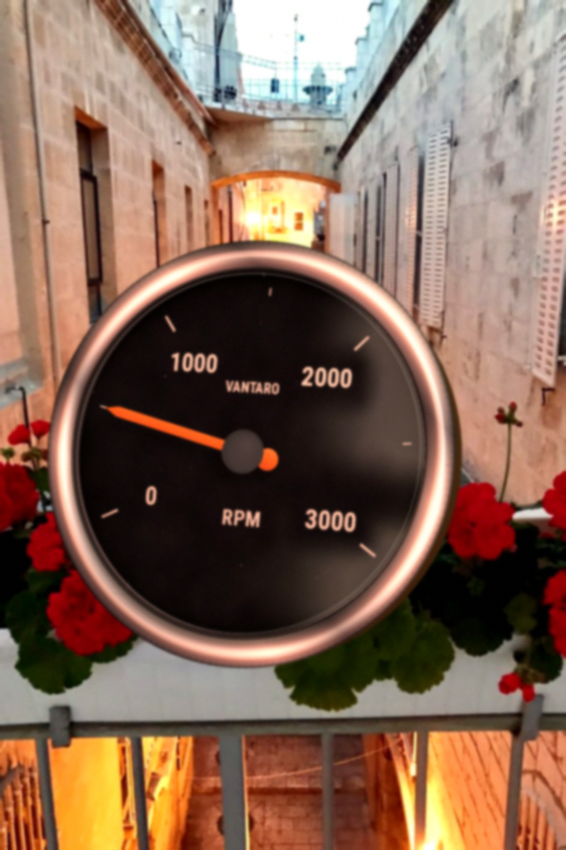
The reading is 500
